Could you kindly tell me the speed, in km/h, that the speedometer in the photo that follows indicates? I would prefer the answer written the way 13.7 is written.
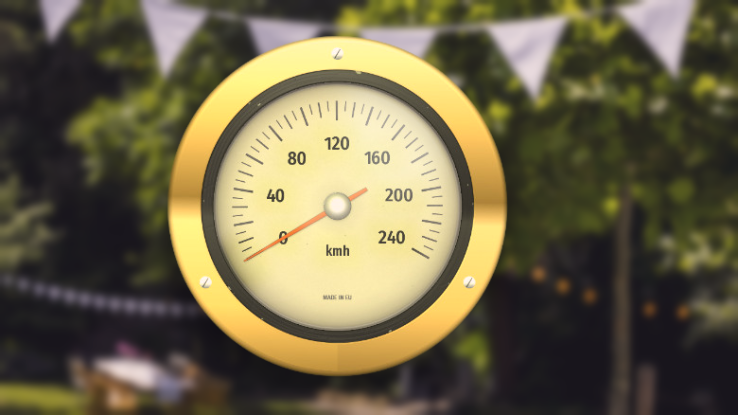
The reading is 0
